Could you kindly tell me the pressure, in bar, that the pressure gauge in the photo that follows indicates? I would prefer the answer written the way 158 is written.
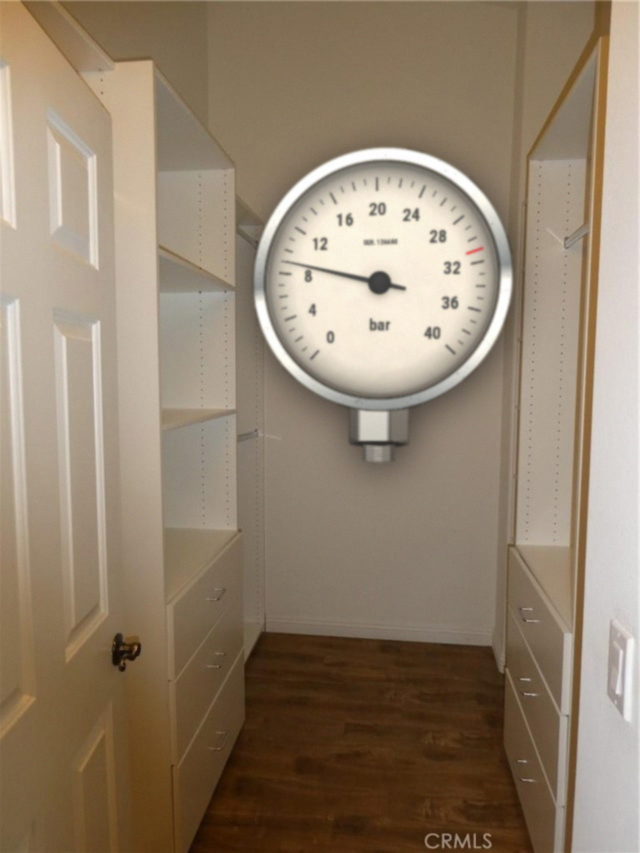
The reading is 9
